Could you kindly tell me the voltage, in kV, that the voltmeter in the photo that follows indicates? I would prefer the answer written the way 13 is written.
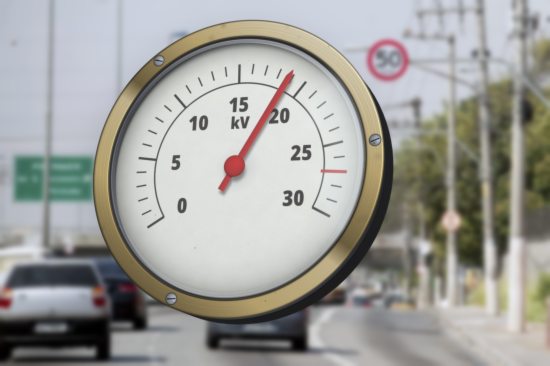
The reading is 19
